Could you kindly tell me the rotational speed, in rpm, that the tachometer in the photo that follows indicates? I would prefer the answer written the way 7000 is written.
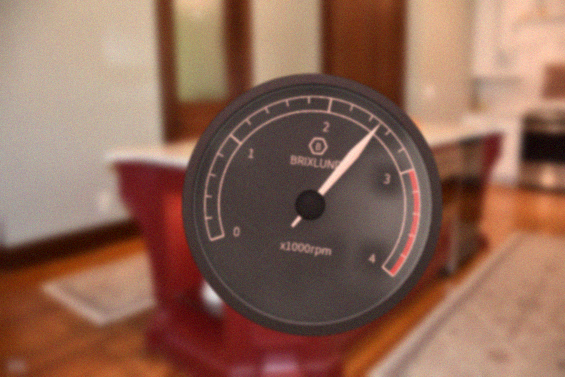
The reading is 2500
